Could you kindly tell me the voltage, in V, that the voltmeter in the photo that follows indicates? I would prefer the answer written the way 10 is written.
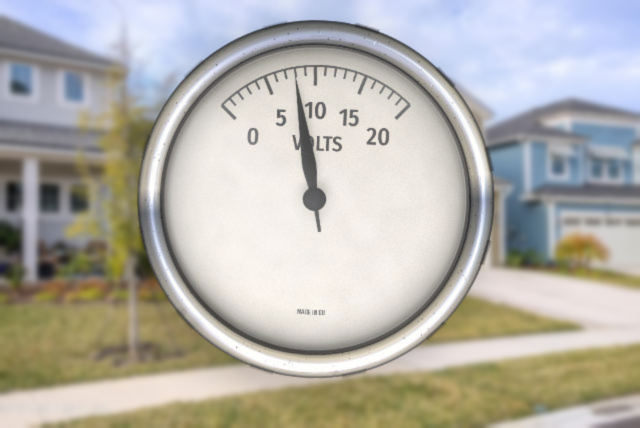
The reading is 8
